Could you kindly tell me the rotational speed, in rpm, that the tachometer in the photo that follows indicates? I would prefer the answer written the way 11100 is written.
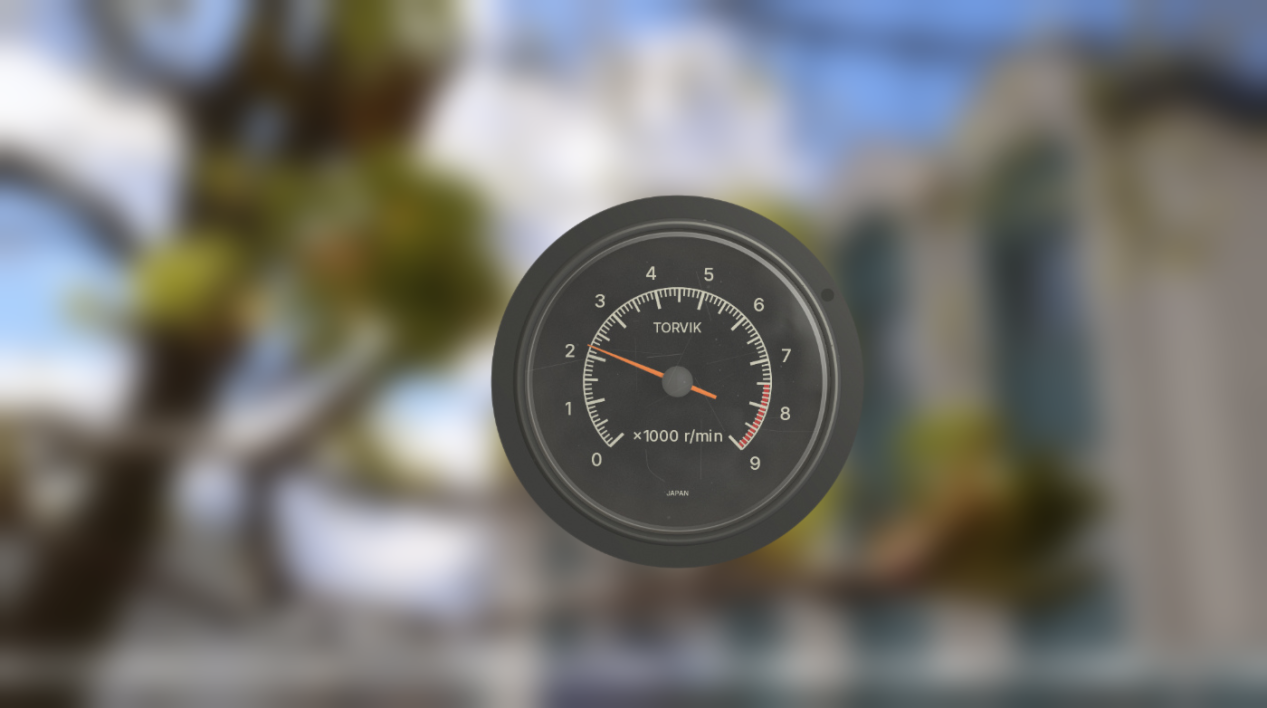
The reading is 2200
